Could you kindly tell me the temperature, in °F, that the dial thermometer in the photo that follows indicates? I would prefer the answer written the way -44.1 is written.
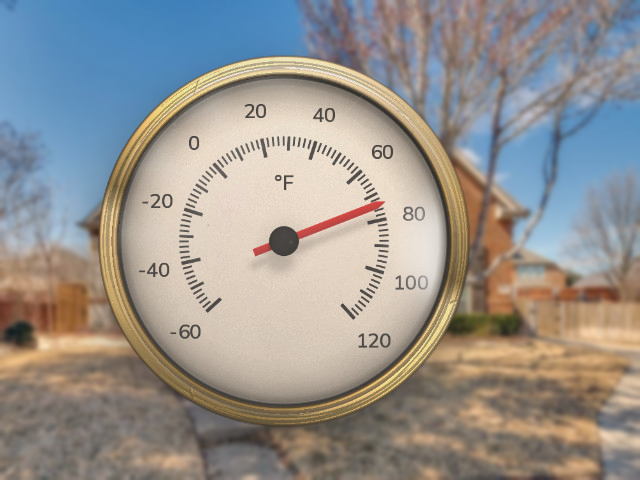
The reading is 74
